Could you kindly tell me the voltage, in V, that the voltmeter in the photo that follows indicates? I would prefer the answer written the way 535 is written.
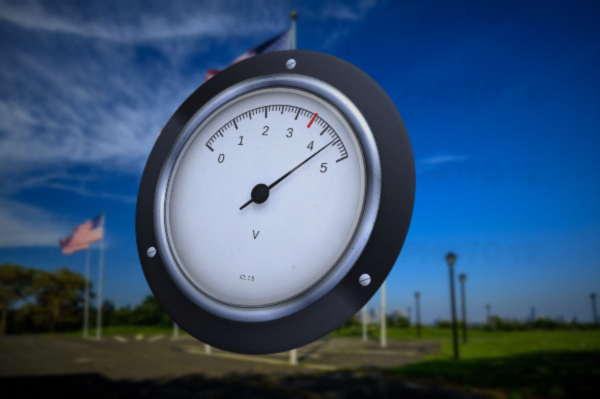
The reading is 4.5
